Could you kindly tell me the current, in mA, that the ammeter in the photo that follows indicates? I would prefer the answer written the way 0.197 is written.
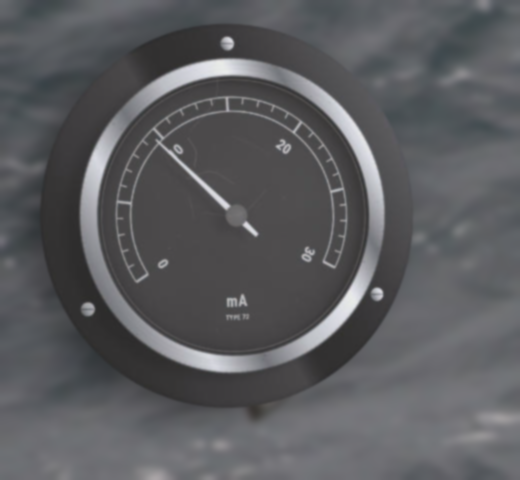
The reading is 9.5
